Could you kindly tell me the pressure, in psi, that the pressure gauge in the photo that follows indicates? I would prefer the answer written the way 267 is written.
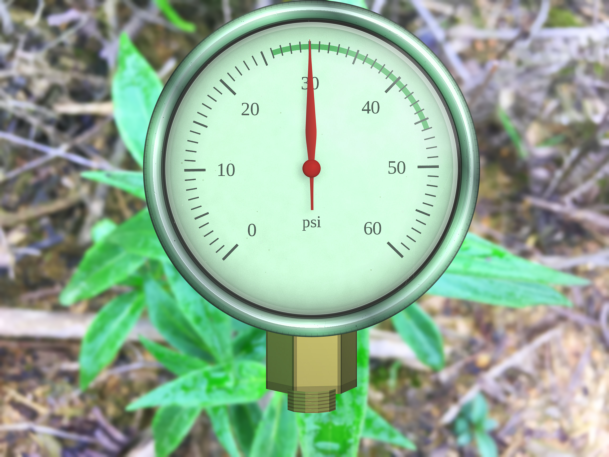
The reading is 30
